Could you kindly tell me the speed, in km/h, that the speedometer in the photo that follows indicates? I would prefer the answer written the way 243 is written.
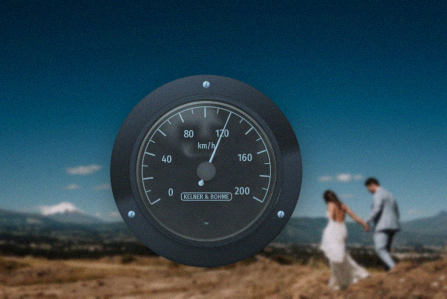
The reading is 120
